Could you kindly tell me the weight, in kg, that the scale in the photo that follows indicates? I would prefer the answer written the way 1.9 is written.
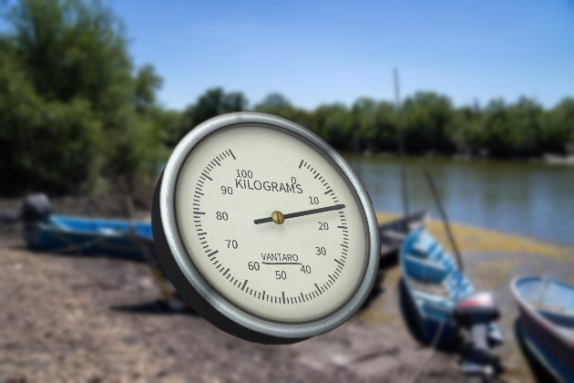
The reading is 15
